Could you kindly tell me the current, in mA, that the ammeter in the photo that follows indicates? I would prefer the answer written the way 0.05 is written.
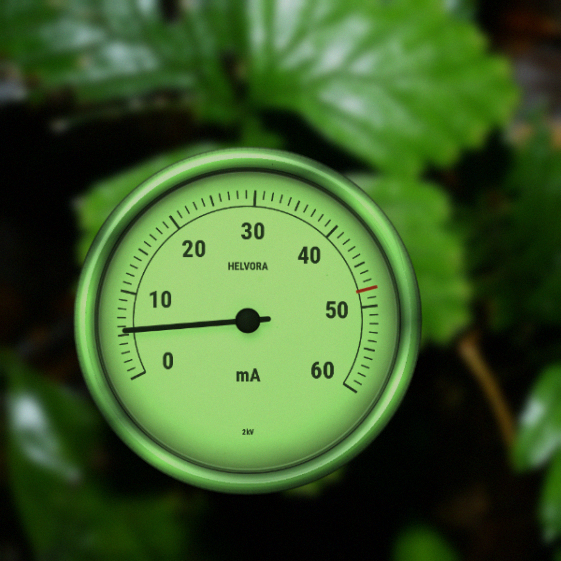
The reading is 5.5
